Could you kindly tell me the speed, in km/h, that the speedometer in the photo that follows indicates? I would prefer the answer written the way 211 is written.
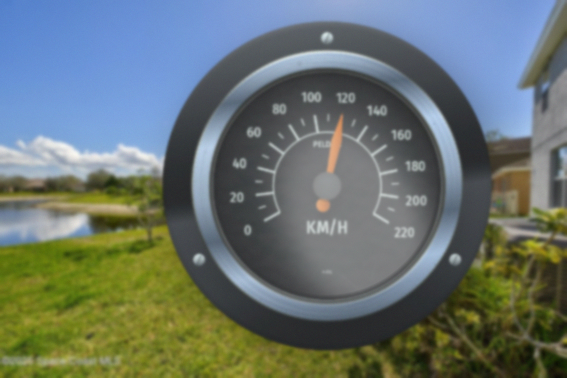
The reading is 120
